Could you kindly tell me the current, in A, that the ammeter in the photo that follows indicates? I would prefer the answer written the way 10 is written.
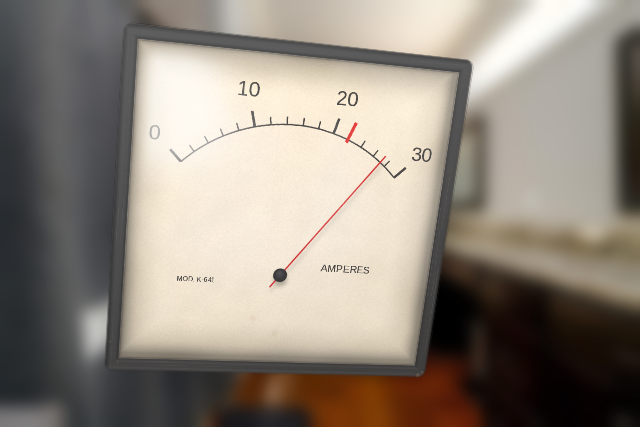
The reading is 27
